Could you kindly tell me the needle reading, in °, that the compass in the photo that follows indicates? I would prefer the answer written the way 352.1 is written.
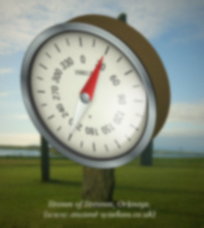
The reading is 30
